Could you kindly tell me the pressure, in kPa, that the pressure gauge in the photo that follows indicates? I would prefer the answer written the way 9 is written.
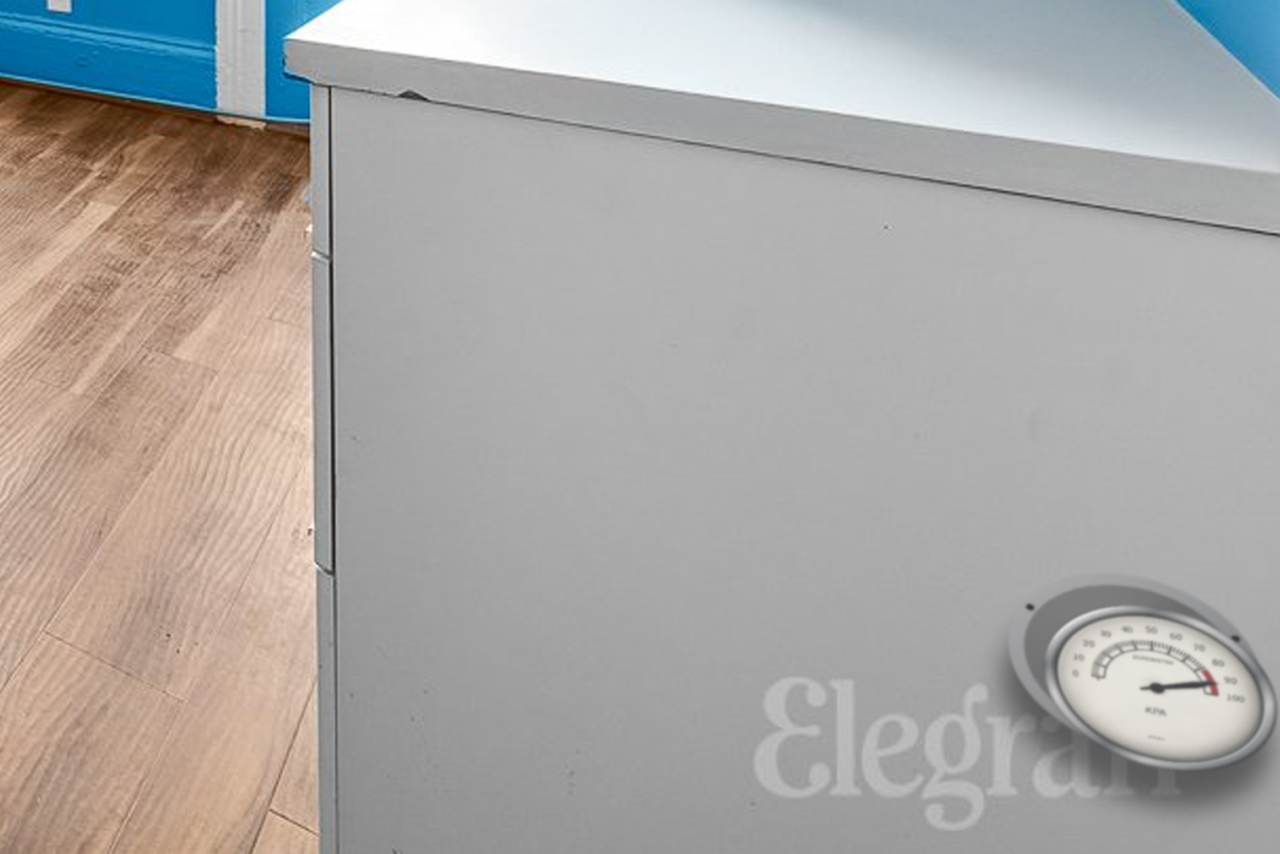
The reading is 90
